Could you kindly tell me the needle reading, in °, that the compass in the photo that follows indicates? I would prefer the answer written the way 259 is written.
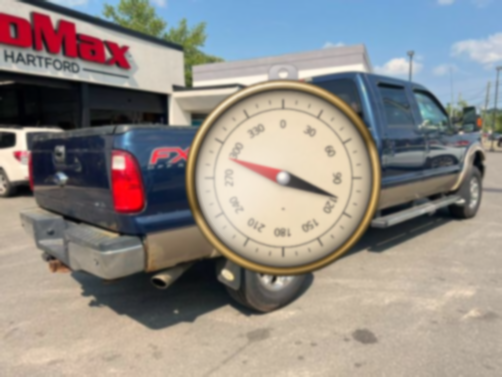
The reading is 290
